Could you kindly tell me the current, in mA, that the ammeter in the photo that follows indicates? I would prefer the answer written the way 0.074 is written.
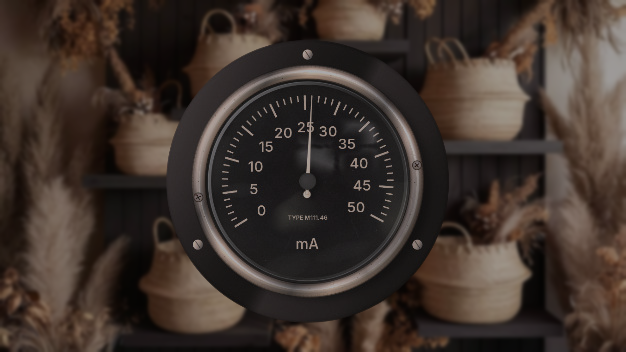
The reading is 26
